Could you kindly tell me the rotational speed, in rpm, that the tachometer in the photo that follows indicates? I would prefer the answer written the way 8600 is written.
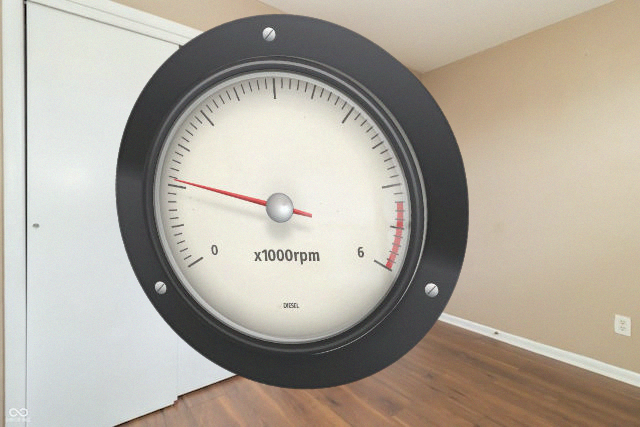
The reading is 1100
